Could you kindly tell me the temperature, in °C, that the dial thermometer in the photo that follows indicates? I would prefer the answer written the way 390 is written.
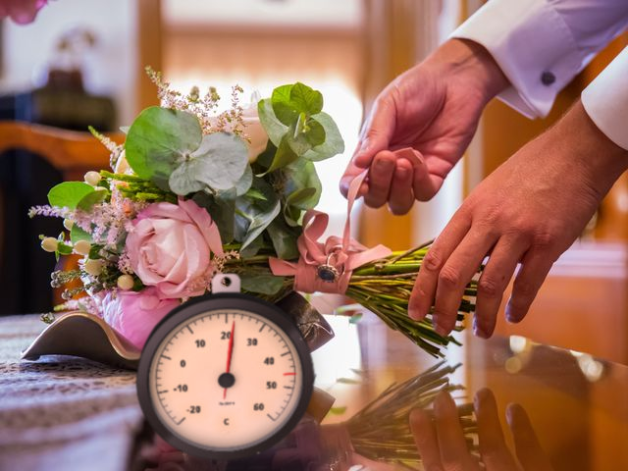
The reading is 22
